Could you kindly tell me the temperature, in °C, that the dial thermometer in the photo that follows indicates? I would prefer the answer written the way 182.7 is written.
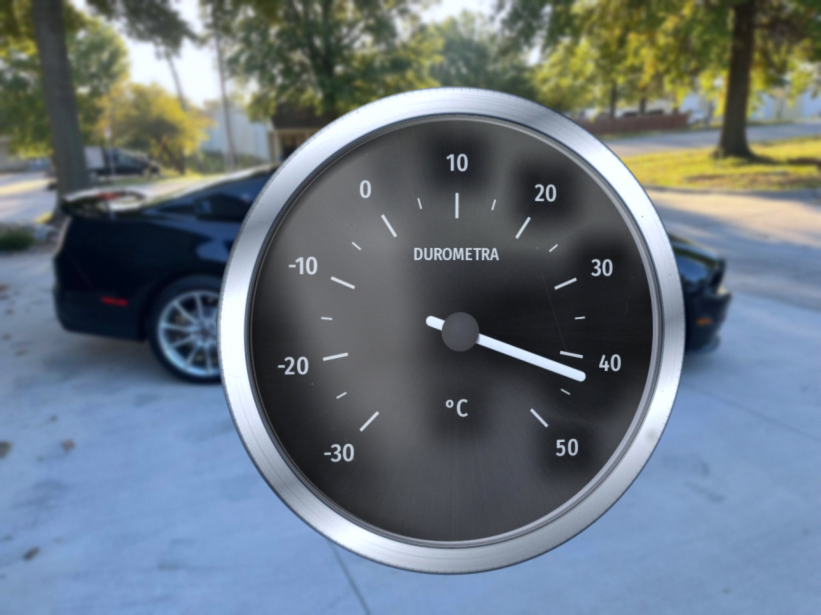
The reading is 42.5
